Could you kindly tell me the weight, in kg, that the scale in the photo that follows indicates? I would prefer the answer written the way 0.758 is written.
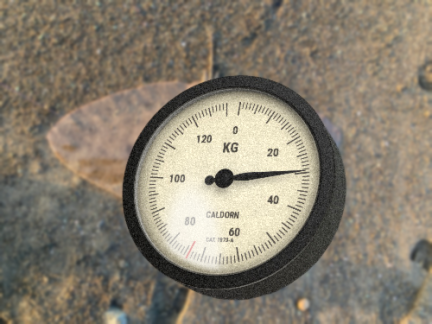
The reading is 30
